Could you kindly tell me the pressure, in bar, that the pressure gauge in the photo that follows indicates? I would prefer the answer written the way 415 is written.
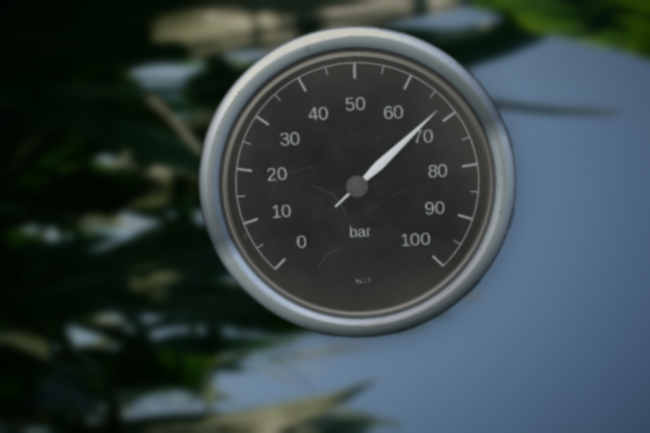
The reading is 67.5
